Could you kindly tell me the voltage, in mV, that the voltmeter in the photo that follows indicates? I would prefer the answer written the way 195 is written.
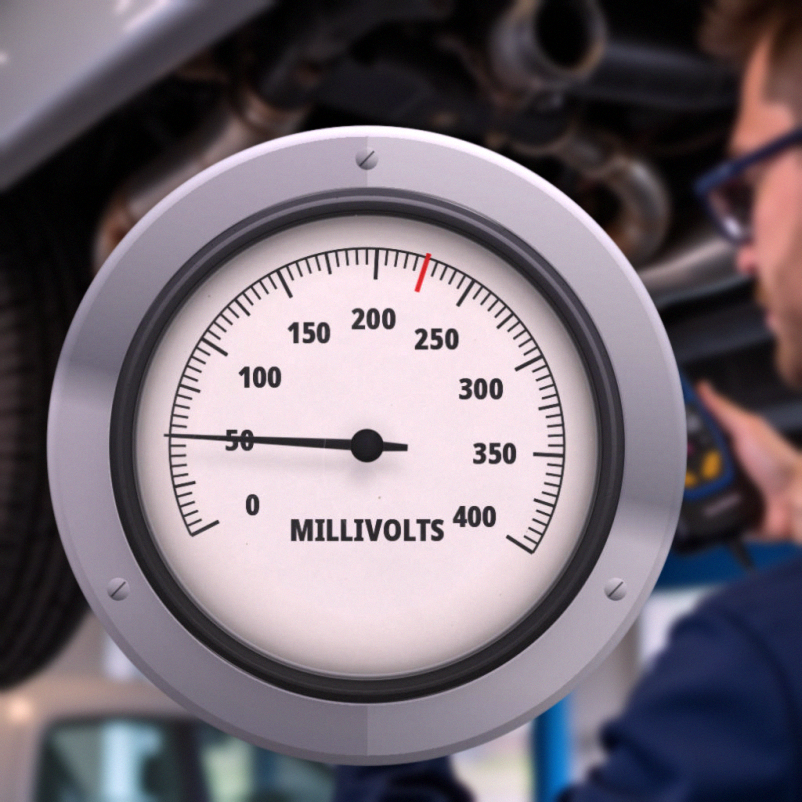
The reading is 50
